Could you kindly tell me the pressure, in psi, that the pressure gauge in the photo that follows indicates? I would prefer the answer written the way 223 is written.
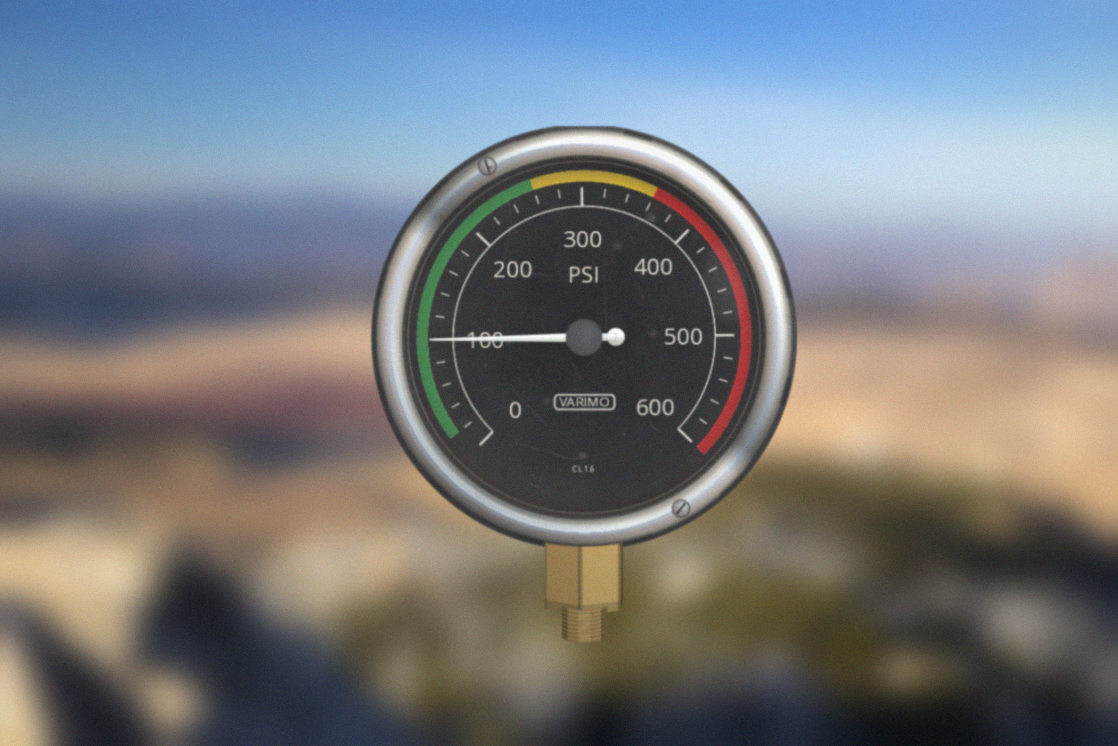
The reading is 100
